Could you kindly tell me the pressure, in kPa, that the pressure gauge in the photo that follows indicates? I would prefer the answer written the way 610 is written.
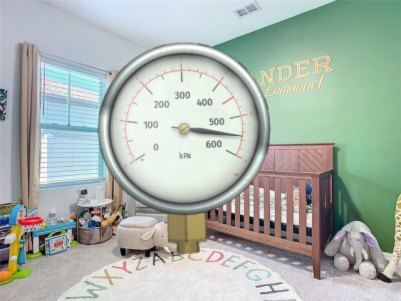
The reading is 550
